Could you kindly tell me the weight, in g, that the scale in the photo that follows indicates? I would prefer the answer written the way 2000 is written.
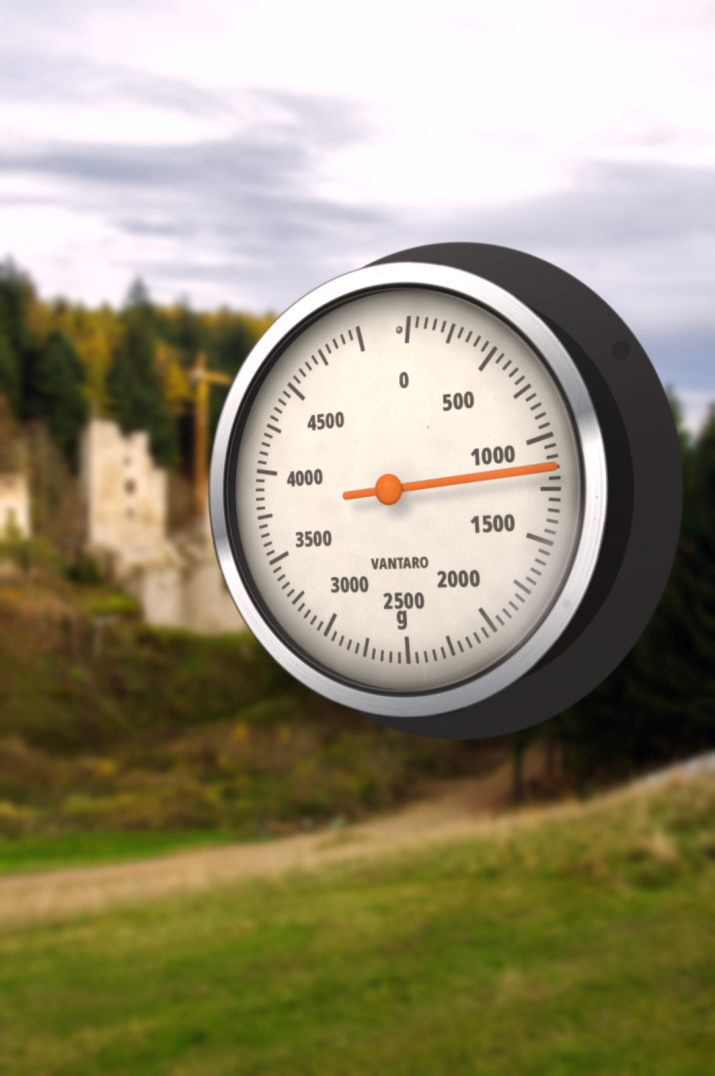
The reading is 1150
